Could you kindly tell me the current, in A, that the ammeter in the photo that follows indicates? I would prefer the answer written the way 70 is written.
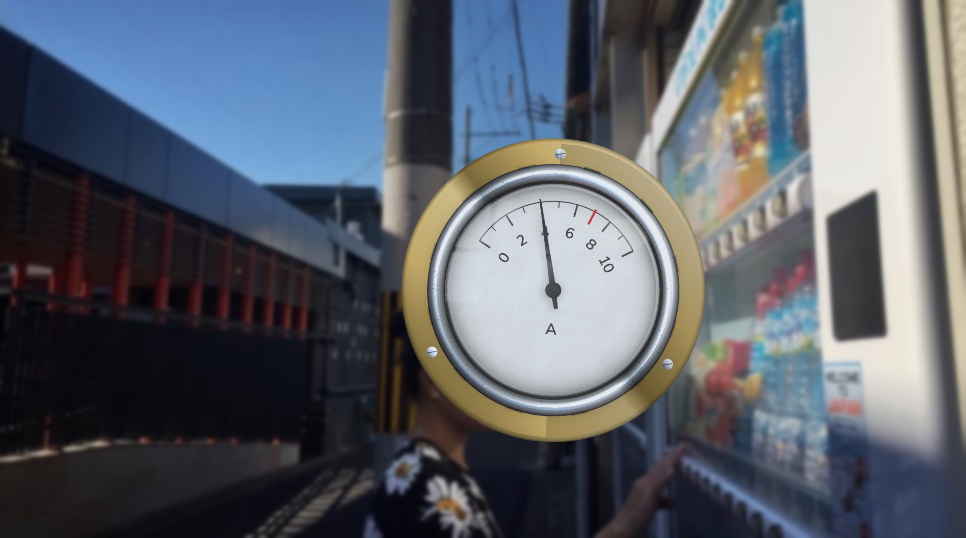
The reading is 4
